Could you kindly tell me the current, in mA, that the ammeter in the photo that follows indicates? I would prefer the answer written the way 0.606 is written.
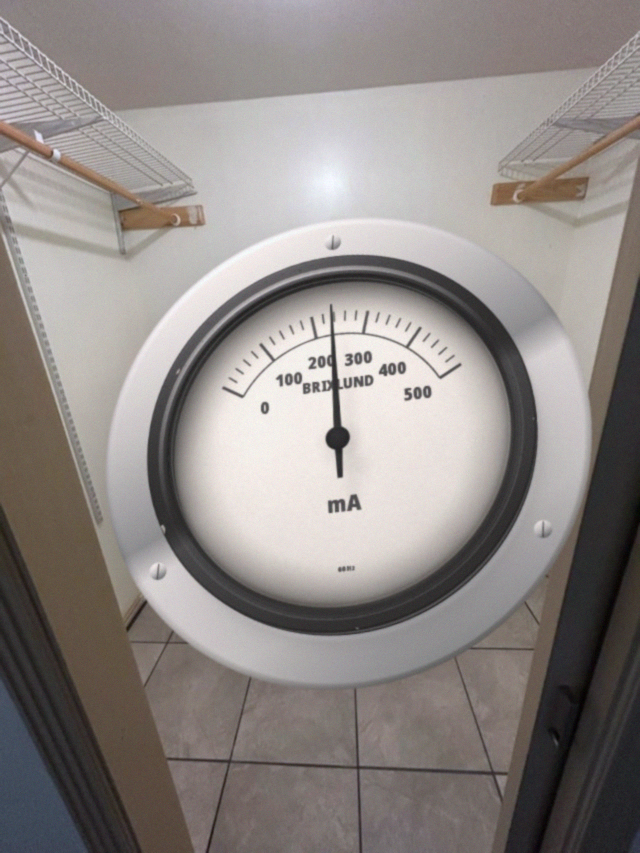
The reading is 240
